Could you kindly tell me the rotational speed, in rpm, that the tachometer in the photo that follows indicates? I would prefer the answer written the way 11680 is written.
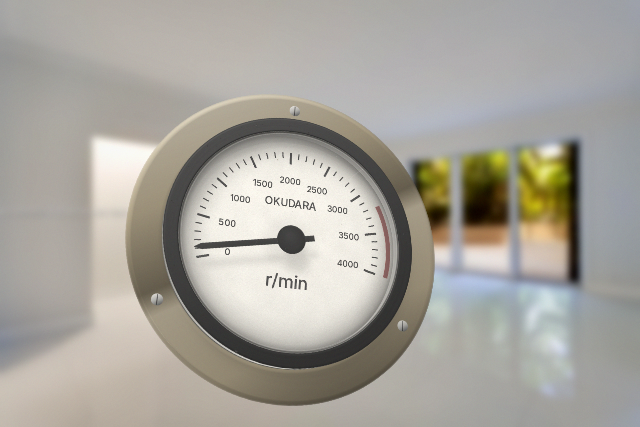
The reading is 100
